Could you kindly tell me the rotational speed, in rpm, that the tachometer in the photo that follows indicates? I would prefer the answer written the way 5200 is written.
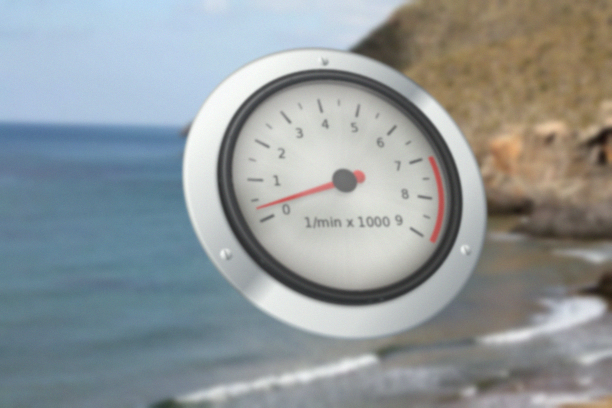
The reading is 250
